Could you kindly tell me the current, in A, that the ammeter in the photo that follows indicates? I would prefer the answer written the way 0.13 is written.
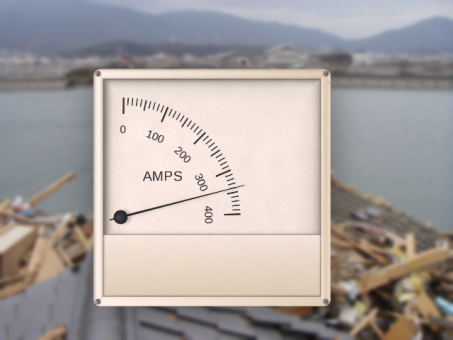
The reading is 340
